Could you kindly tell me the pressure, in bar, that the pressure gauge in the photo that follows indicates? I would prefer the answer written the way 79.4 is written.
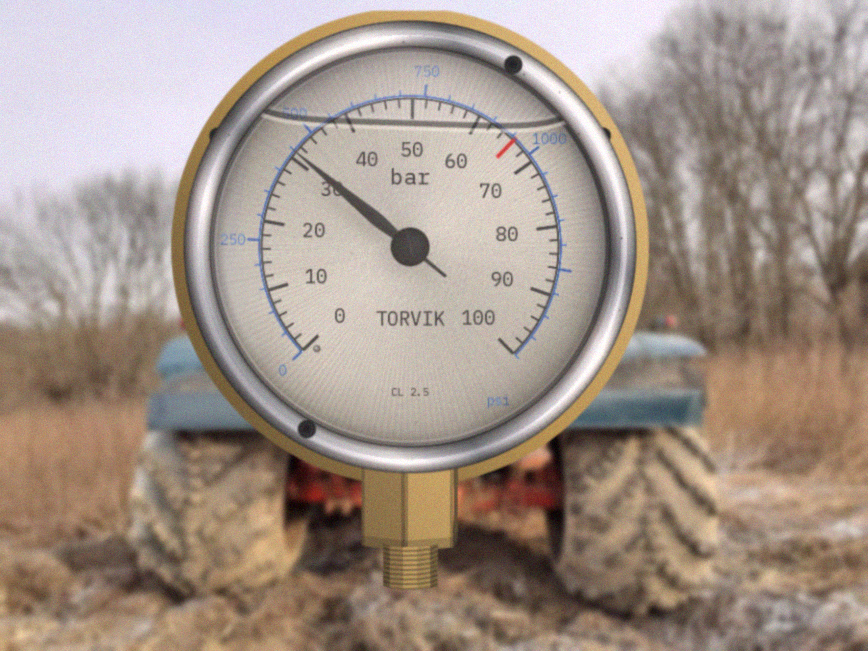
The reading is 31
